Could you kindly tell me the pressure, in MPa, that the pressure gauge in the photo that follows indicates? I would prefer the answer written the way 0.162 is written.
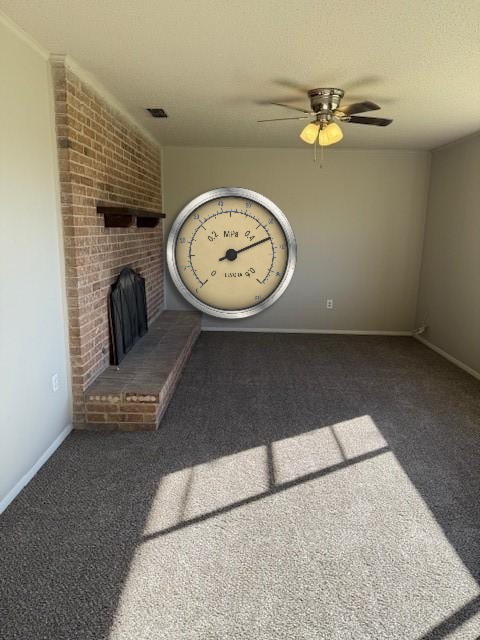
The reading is 0.45
